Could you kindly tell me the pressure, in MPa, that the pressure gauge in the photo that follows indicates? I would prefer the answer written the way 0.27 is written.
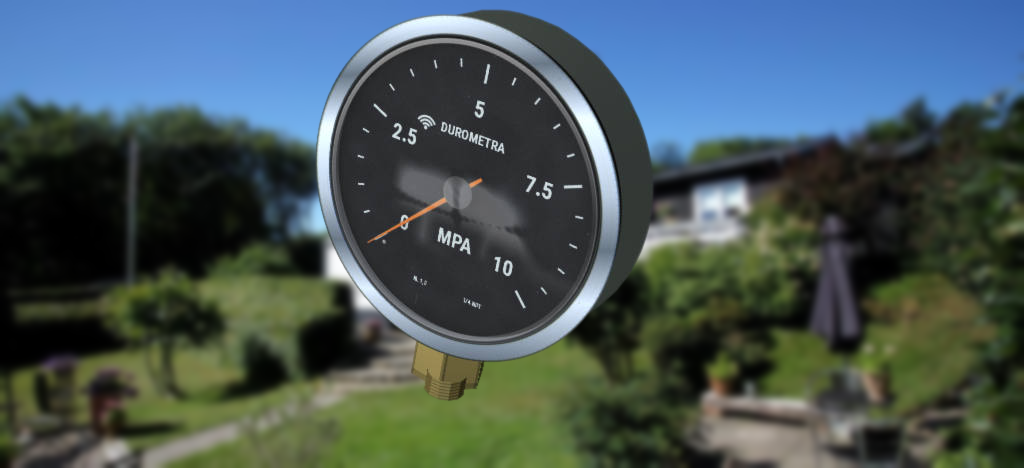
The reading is 0
